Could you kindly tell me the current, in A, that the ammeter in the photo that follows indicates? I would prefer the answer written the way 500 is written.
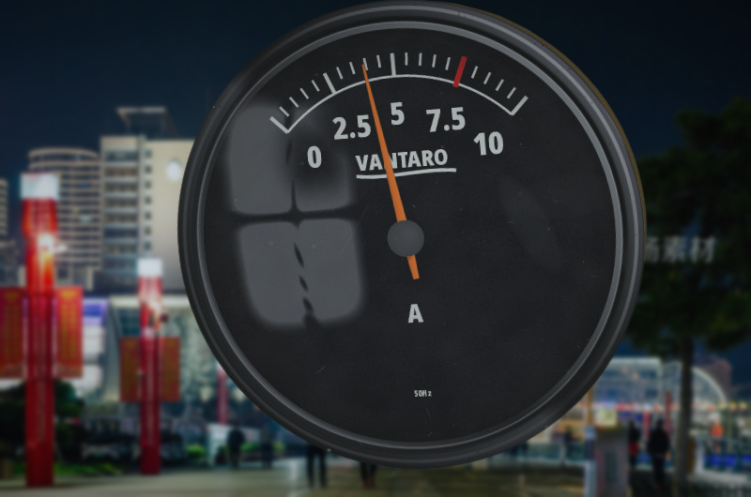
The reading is 4
